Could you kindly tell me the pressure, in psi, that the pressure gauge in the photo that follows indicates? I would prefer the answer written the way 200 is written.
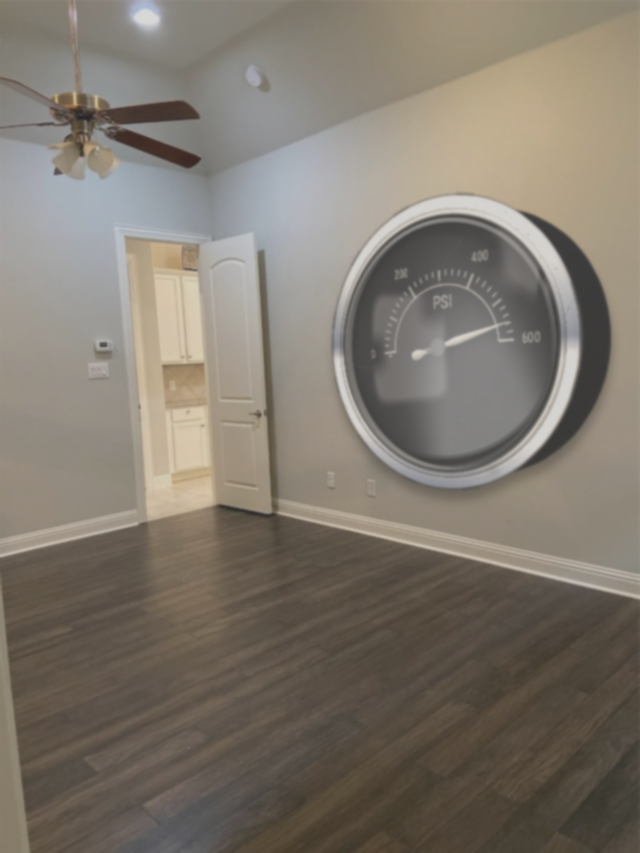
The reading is 560
